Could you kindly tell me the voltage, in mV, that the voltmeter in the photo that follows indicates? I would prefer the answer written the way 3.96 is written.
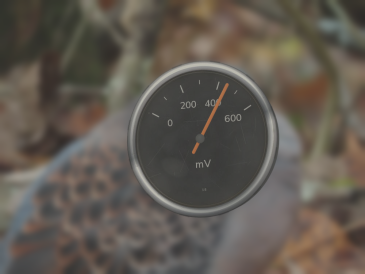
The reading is 450
